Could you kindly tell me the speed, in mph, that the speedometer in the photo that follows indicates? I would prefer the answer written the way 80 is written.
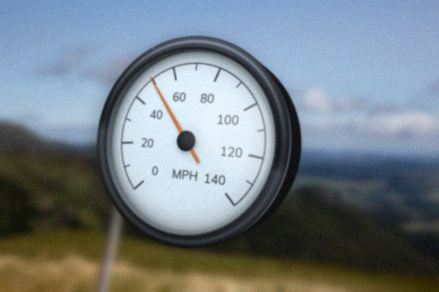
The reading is 50
